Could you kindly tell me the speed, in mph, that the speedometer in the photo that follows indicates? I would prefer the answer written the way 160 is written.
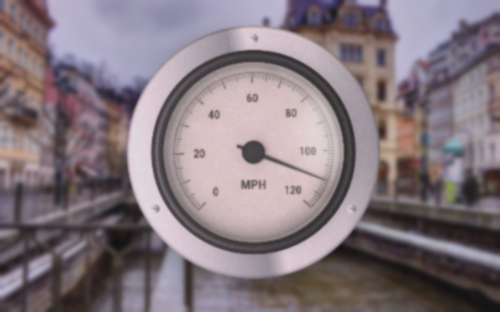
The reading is 110
